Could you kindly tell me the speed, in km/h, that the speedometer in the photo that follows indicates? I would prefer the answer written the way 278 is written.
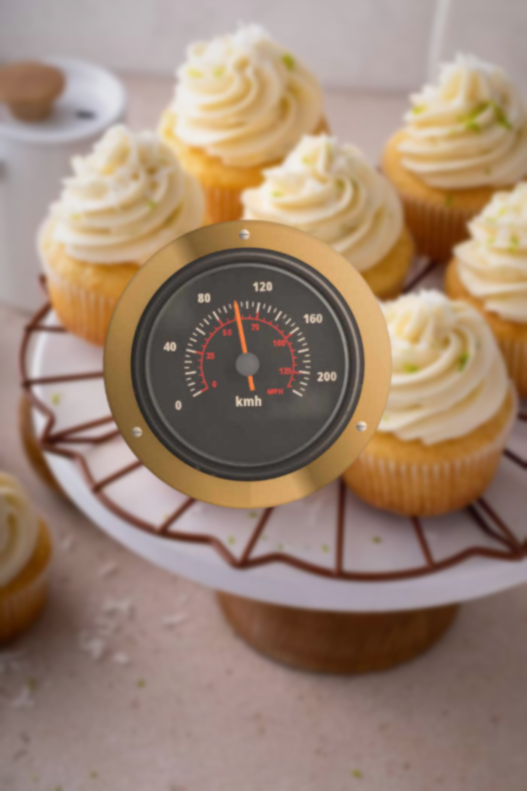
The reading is 100
